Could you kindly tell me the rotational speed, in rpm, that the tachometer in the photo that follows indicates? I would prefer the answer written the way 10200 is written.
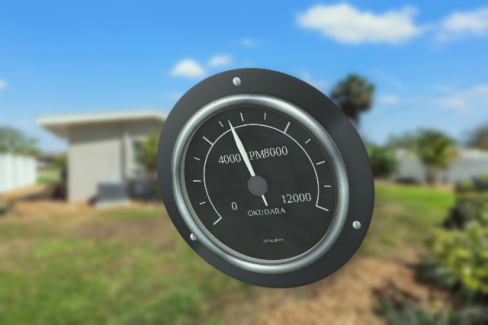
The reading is 5500
